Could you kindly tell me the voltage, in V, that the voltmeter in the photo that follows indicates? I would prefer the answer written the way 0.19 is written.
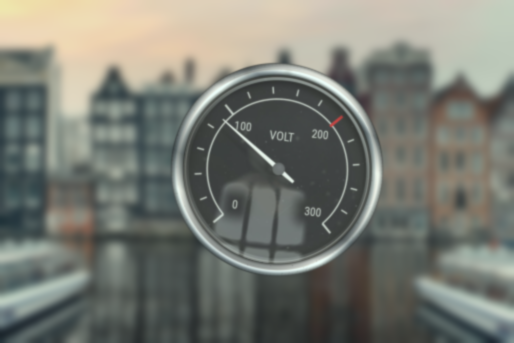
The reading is 90
